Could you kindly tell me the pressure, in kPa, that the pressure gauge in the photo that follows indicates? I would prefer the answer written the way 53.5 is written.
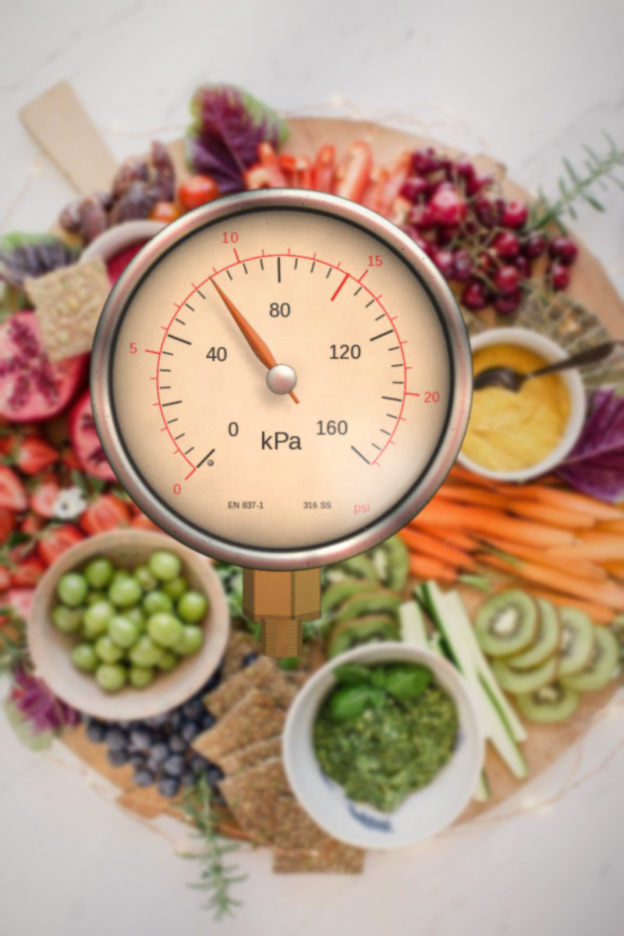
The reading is 60
